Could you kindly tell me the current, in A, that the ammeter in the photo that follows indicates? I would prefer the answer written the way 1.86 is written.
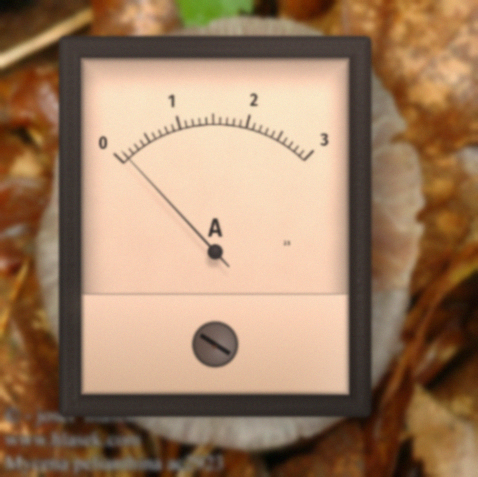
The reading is 0.1
